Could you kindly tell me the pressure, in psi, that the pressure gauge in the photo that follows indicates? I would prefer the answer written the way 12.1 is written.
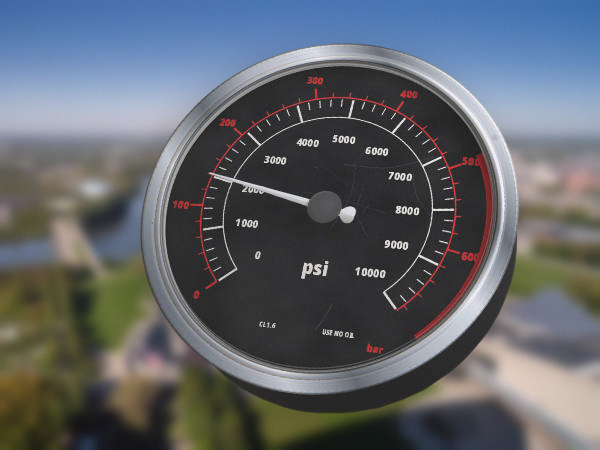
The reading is 2000
